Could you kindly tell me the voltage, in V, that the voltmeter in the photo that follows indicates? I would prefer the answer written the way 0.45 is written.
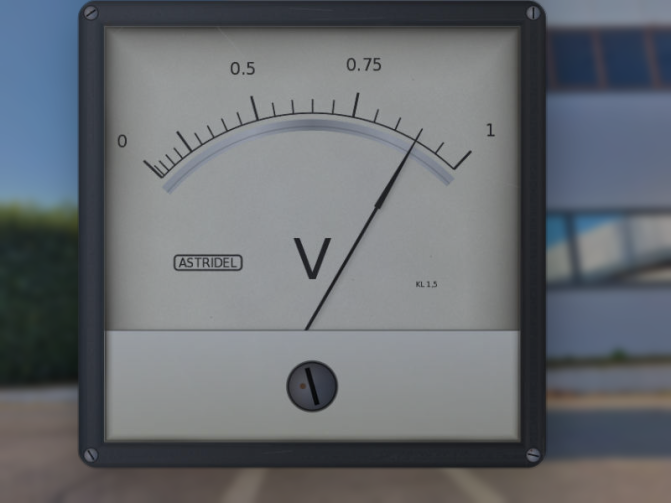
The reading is 0.9
